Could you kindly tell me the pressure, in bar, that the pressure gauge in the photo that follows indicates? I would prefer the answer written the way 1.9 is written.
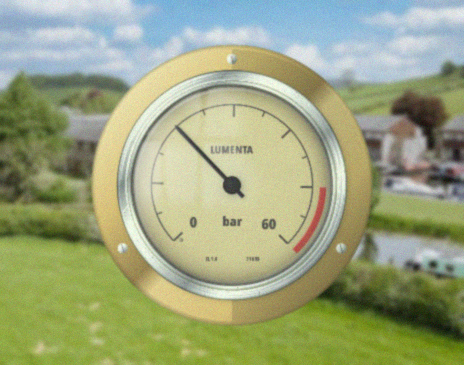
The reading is 20
